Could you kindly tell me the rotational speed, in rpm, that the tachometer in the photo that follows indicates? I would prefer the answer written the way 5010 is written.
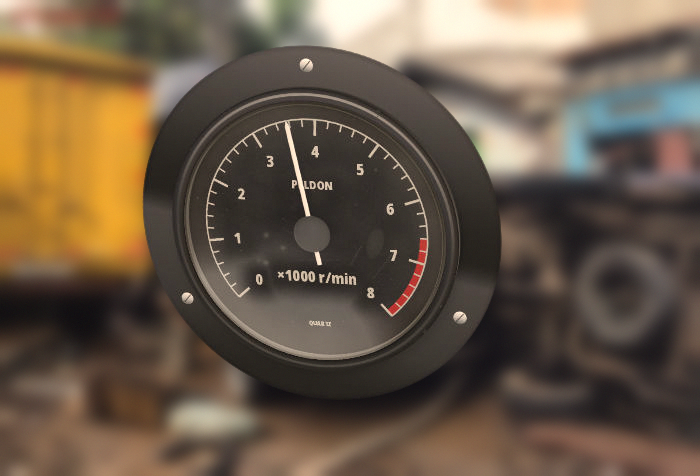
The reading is 3600
